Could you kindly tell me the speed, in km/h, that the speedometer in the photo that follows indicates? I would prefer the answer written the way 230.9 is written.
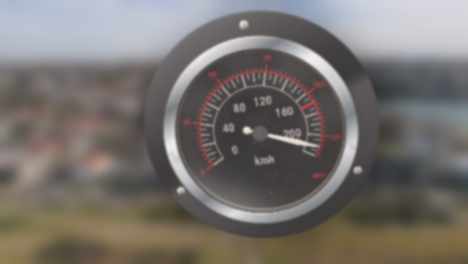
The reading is 210
